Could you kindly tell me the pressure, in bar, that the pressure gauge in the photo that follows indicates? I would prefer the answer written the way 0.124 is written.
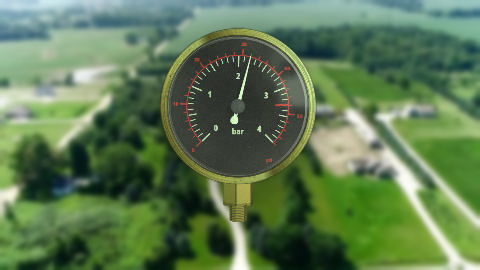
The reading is 2.2
